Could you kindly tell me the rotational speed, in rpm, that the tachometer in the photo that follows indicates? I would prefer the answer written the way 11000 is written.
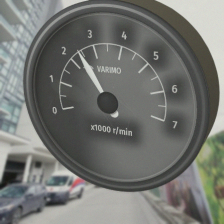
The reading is 2500
